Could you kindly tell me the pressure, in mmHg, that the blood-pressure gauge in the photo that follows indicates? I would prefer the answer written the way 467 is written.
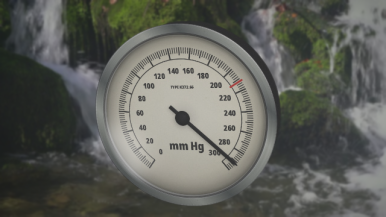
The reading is 290
